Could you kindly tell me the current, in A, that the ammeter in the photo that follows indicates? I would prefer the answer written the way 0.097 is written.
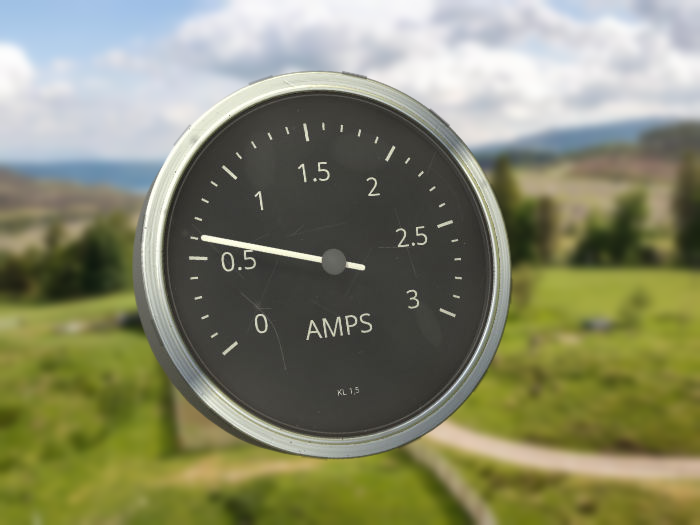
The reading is 0.6
